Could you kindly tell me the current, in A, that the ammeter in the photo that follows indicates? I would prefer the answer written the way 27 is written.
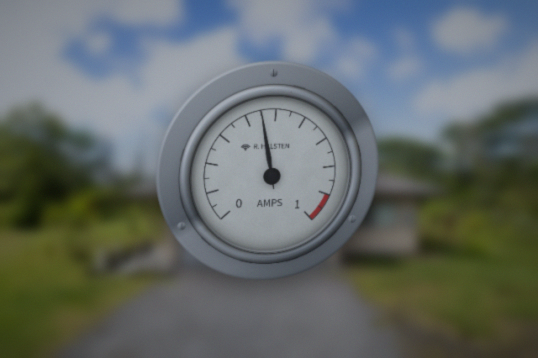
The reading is 0.45
